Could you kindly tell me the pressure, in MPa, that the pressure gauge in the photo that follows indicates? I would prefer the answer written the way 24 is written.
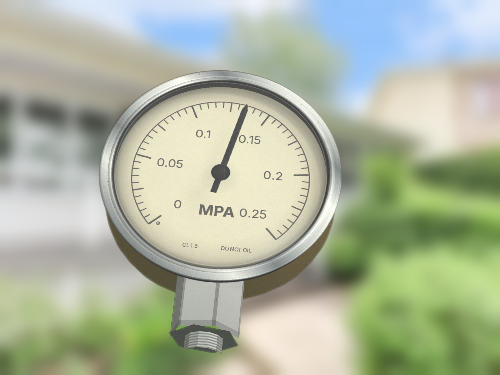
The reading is 0.135
